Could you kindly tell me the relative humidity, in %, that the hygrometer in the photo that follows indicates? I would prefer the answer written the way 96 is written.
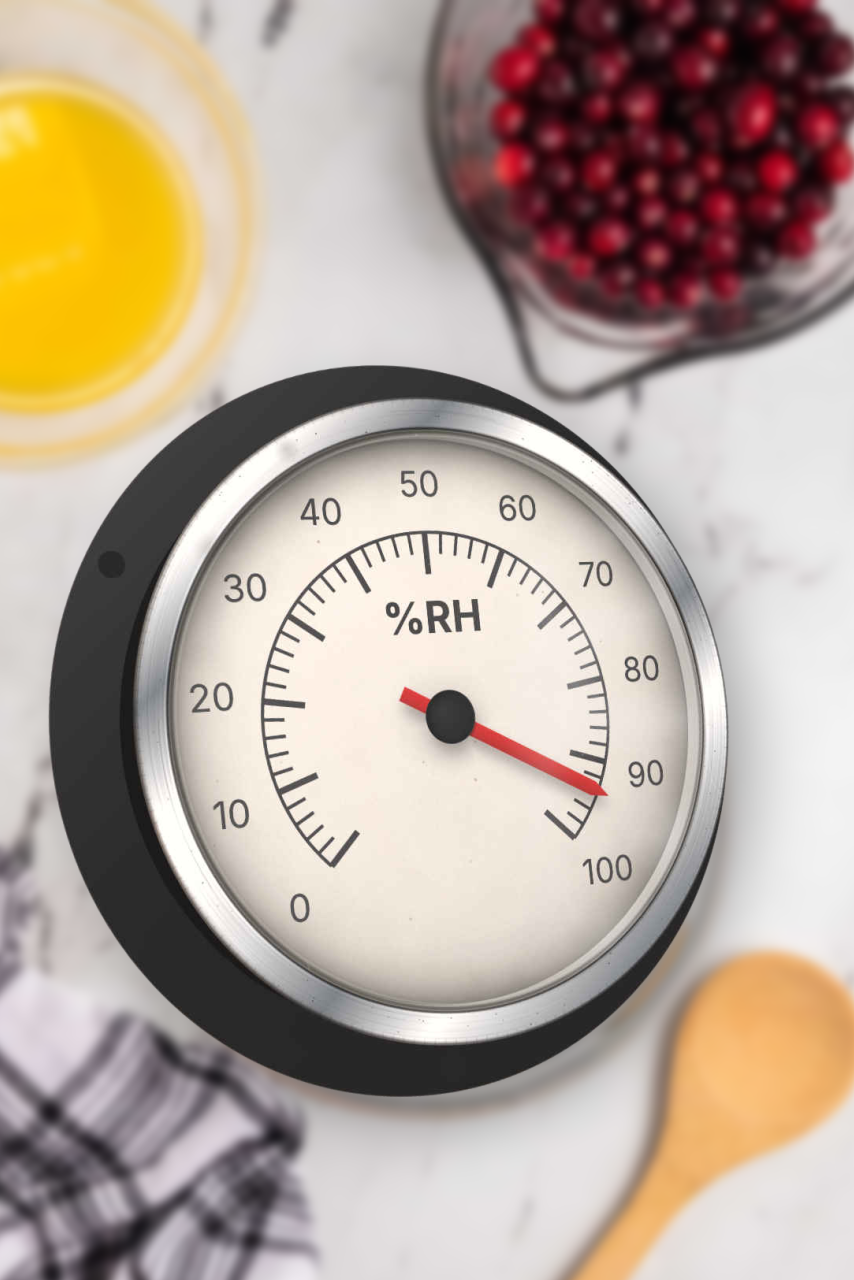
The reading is 94
